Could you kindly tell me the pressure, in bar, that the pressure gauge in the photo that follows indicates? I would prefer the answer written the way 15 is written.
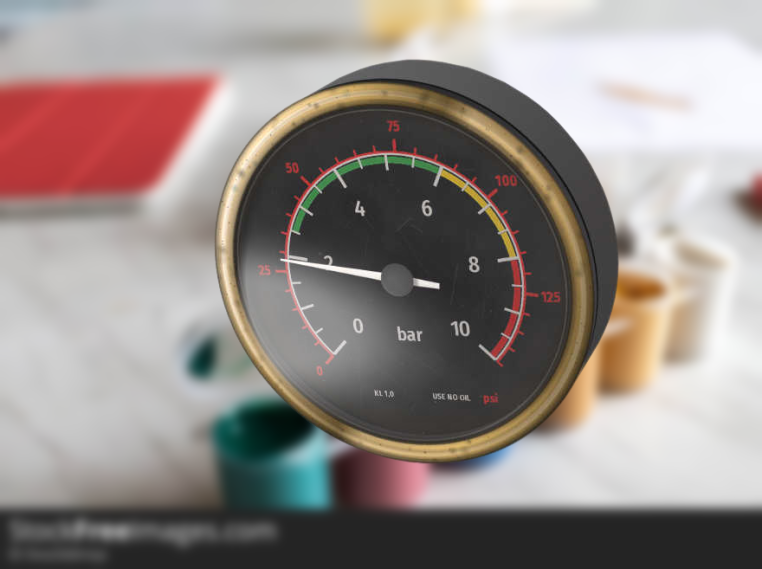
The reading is 2
